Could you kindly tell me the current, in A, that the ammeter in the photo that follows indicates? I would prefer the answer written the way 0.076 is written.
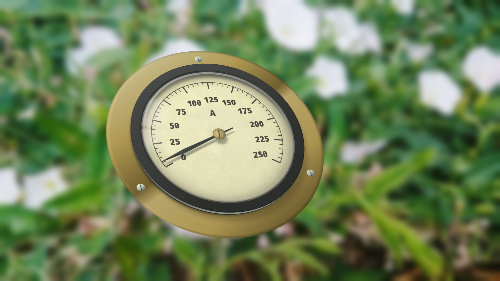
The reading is 5
